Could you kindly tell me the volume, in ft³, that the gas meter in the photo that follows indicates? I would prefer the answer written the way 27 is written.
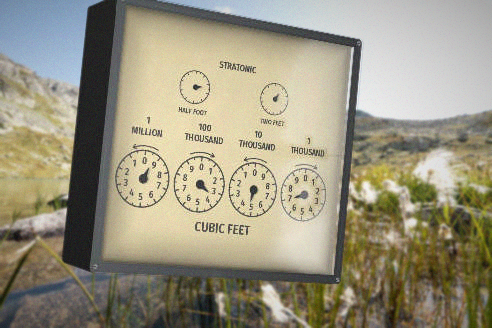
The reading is 934700
